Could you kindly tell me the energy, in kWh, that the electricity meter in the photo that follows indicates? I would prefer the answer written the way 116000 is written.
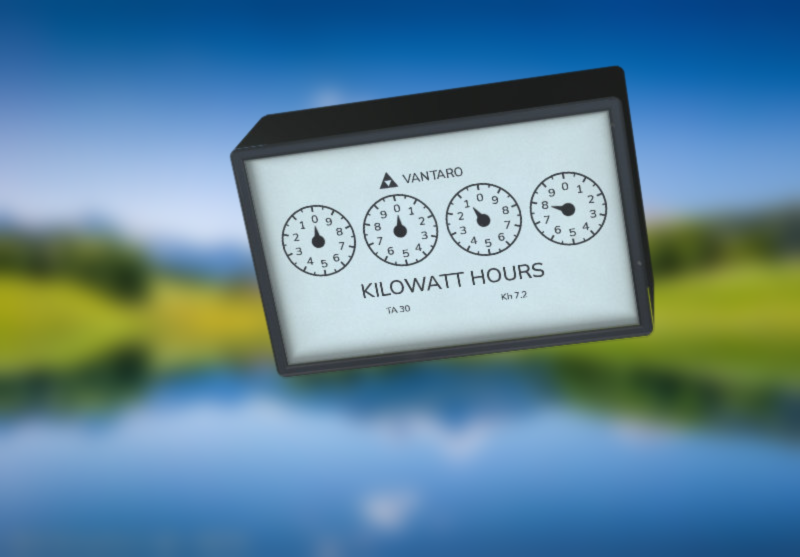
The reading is 8
